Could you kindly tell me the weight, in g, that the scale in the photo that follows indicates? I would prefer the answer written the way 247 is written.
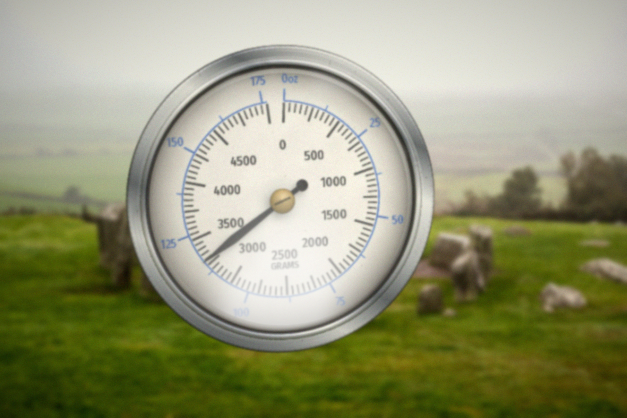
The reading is 3300
